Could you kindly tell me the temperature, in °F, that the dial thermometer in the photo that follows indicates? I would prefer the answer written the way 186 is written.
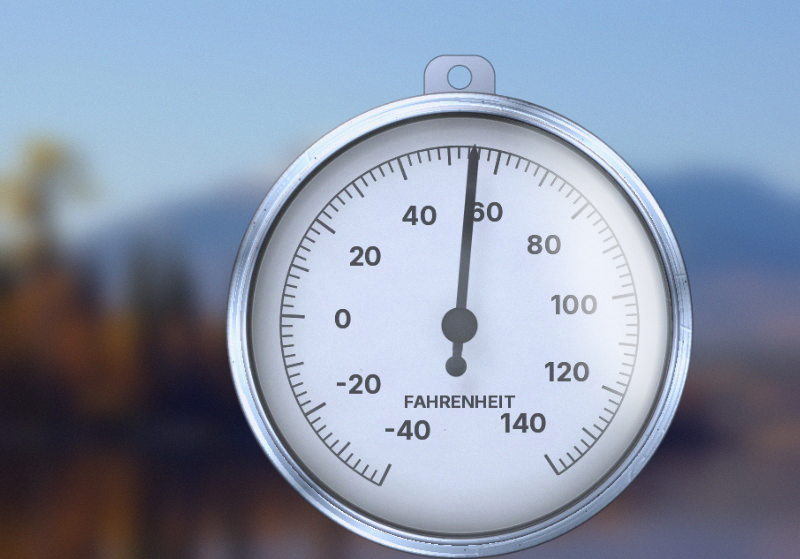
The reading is 55
